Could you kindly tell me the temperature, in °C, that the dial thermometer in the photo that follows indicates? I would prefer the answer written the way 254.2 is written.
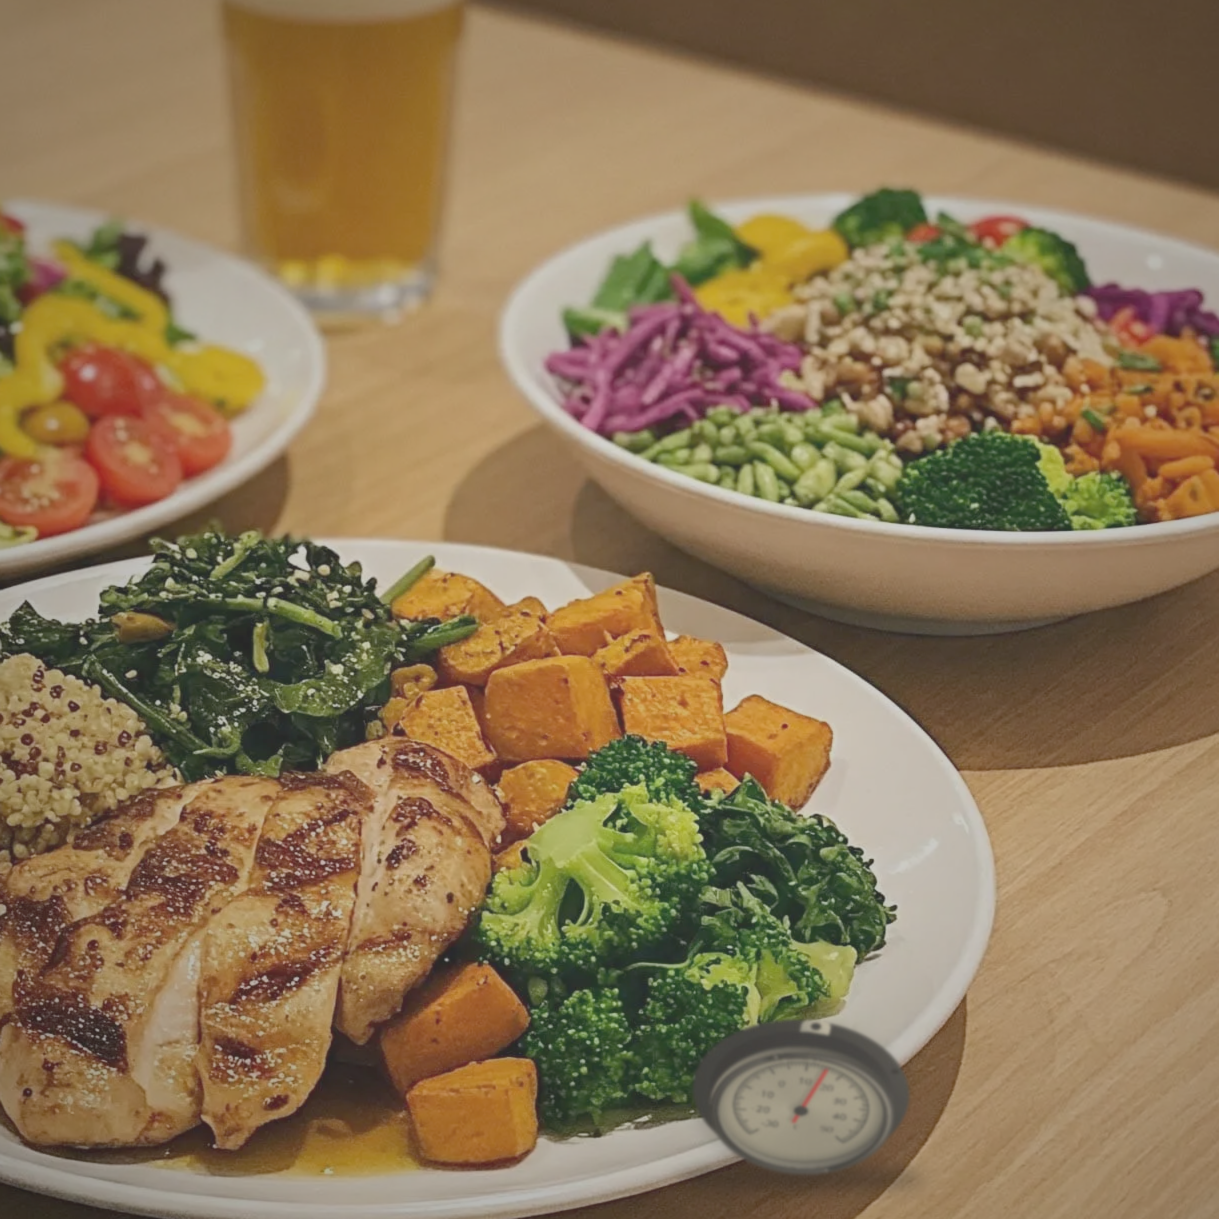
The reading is 15
